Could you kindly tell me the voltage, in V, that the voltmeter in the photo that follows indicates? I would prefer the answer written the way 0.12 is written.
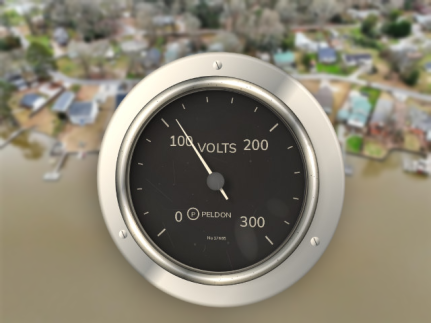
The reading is 110
